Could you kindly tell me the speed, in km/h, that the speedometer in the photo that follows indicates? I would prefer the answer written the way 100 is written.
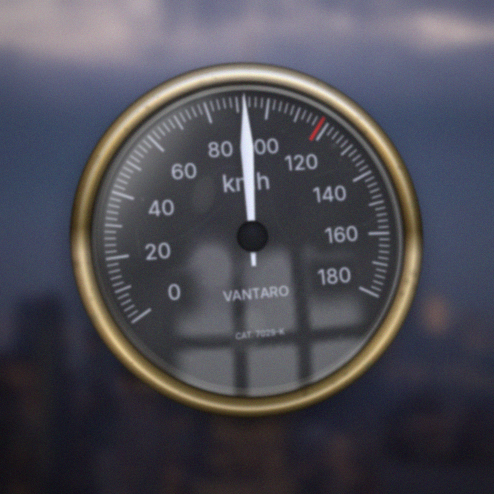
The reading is 92
